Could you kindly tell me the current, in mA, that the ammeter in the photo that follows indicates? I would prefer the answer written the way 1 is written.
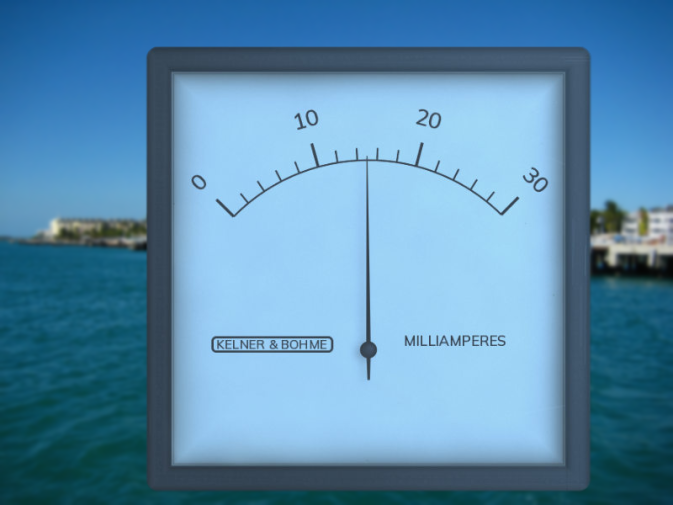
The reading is 15
